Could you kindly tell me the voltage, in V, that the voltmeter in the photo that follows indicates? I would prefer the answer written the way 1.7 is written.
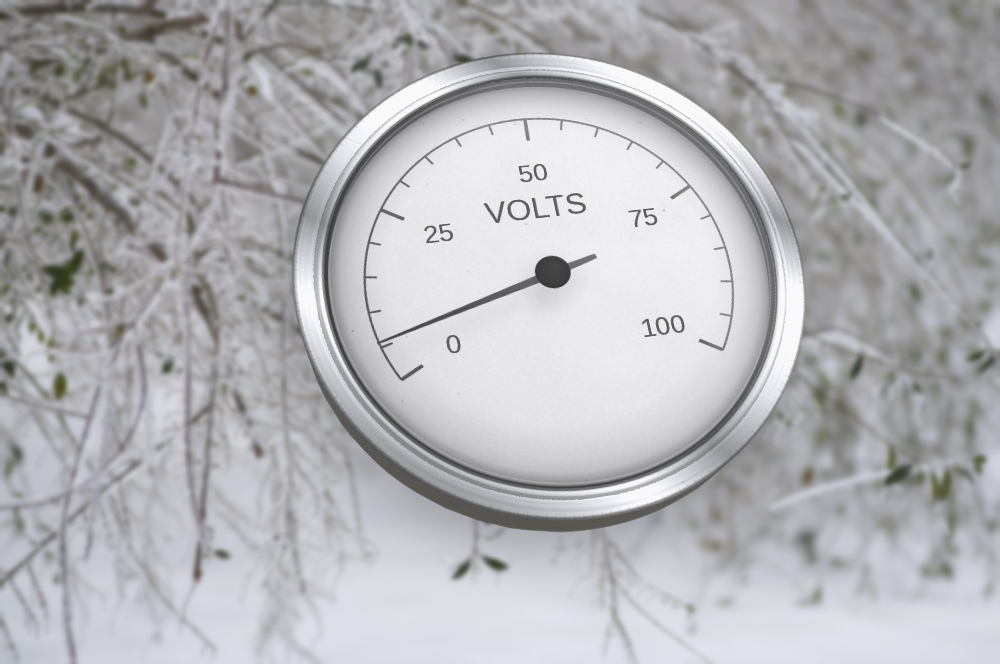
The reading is 5
